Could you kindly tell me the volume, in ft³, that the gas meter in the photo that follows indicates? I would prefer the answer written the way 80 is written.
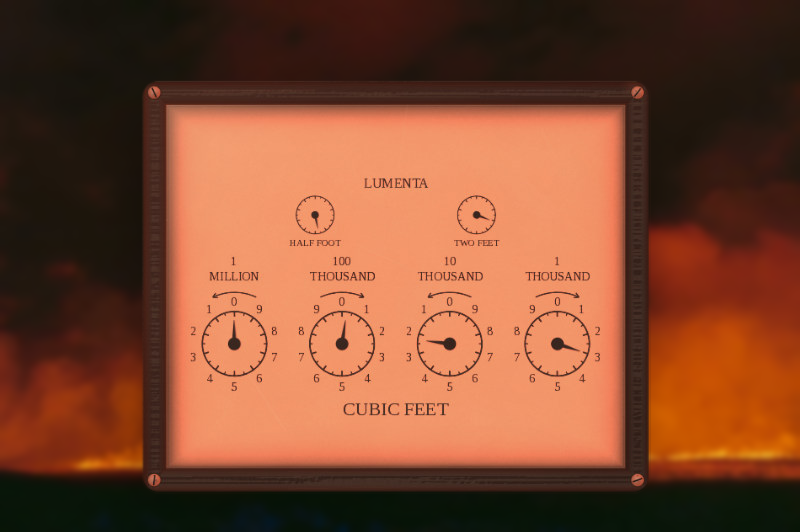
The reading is 2300
